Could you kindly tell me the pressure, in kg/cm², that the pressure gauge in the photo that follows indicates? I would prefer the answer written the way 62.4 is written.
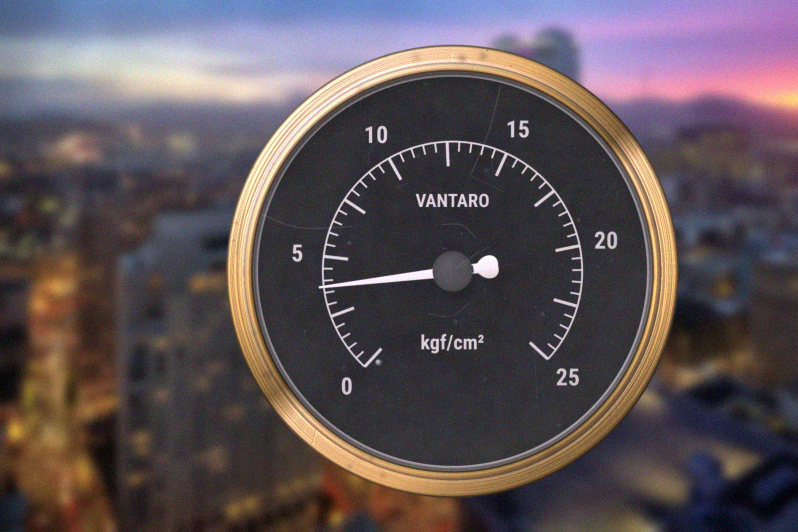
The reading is 3.75
